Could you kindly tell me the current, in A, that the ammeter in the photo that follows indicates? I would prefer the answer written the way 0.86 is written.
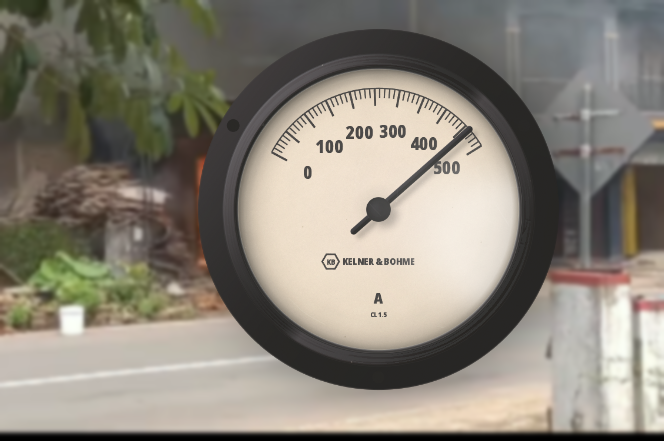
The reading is 460
